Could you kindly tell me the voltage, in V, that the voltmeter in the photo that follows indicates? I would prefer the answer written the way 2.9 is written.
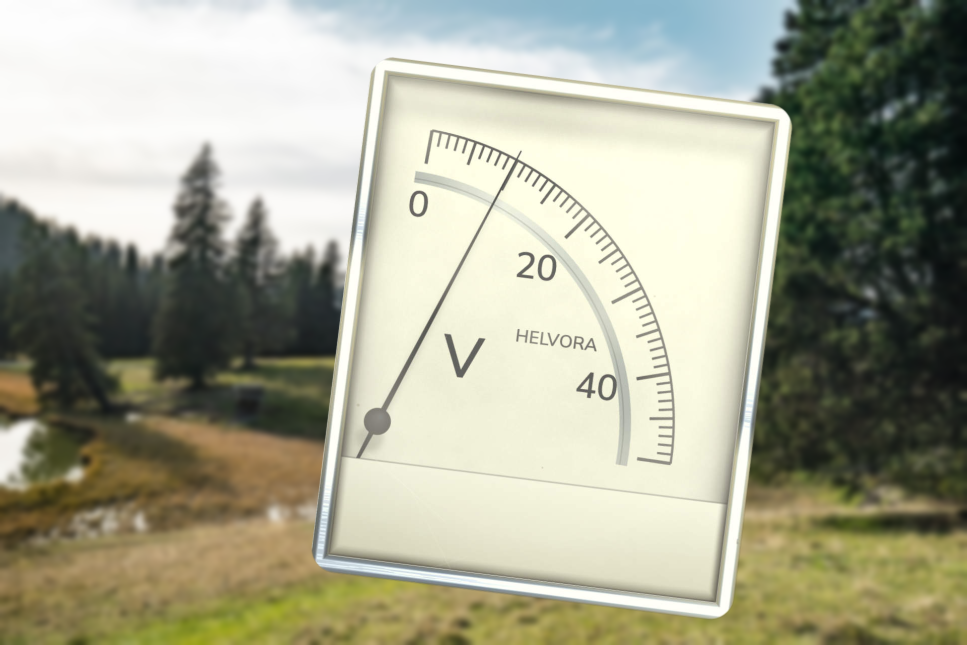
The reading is 10
